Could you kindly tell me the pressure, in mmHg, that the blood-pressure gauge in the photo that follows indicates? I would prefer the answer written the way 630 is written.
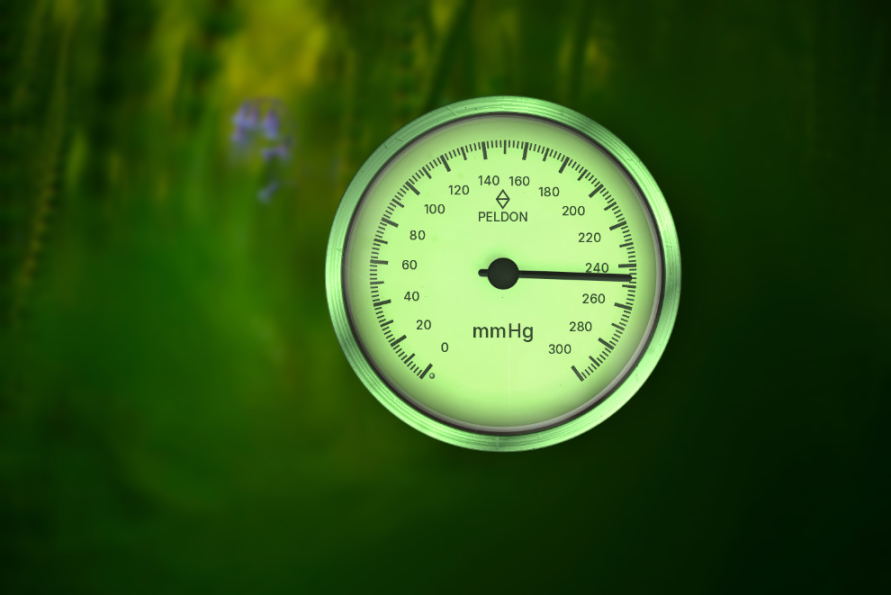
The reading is 246
